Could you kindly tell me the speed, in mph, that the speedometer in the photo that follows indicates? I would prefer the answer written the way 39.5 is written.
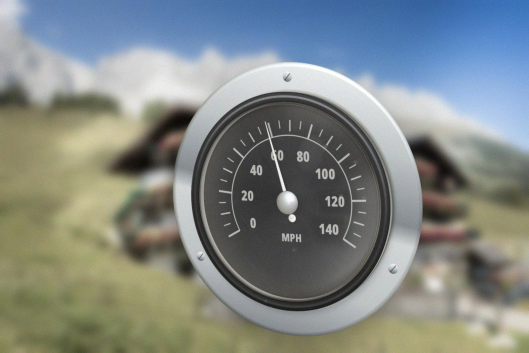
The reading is 60
